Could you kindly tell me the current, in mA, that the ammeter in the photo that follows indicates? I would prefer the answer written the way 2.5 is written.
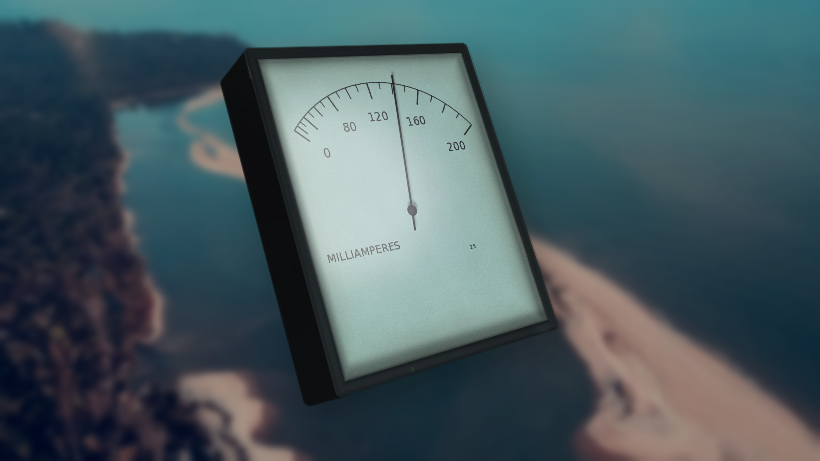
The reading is 140
